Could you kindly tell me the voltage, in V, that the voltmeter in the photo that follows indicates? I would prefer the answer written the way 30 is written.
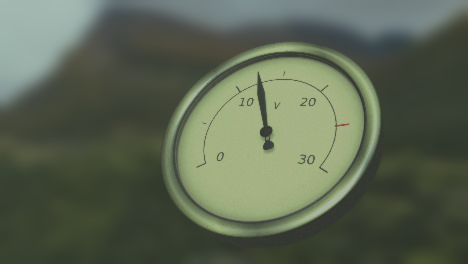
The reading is 12.5
